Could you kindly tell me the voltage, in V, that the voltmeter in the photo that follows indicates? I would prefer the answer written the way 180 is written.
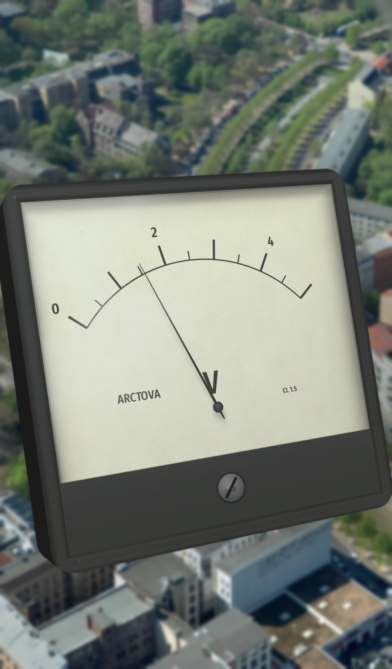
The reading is 1.5
